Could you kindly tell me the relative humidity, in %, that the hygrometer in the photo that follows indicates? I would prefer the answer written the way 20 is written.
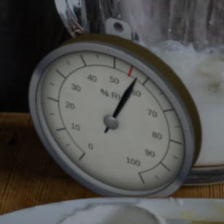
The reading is 57.5
